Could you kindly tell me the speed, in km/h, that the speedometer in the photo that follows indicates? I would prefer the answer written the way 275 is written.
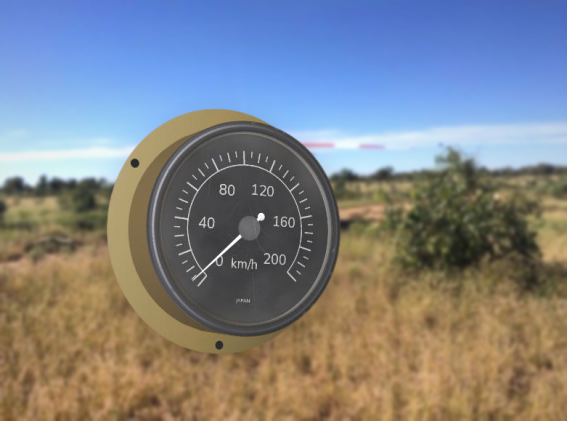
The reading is 5
